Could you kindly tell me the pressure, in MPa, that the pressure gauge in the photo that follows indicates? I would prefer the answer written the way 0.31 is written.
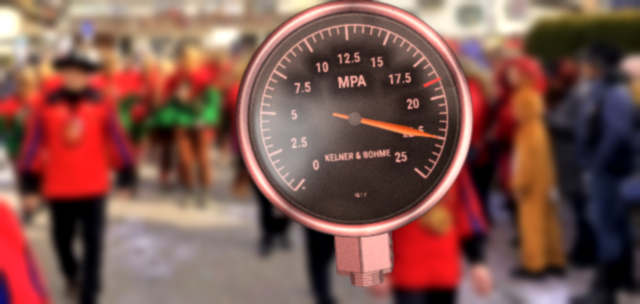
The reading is 22.5
